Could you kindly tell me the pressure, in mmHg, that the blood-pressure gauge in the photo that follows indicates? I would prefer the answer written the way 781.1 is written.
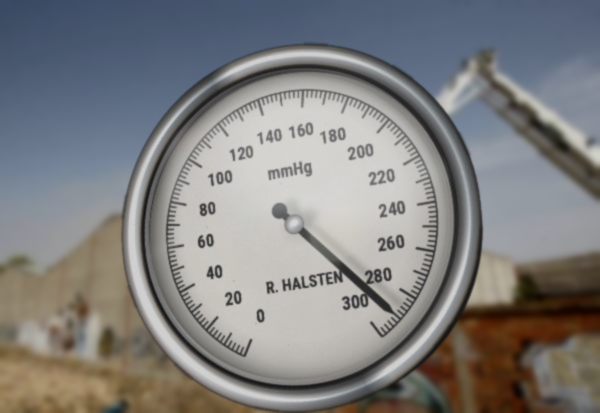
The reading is 290
